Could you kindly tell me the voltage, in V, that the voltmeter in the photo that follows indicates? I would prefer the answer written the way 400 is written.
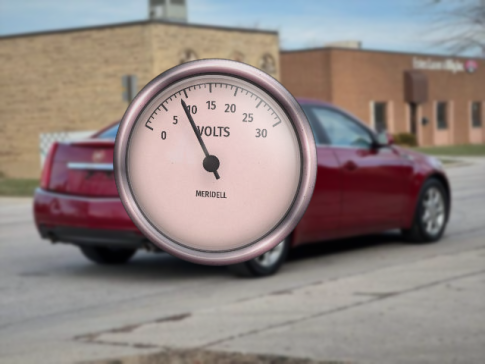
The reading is 9
